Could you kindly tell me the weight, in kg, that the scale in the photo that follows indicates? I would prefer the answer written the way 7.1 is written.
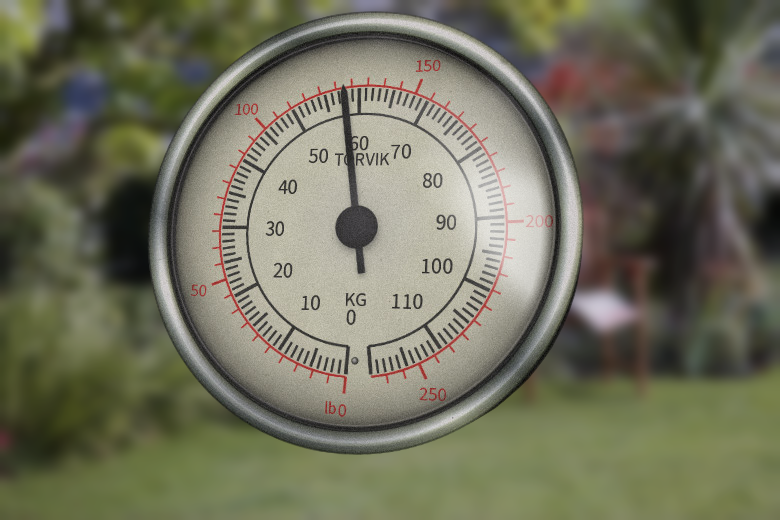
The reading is 58
